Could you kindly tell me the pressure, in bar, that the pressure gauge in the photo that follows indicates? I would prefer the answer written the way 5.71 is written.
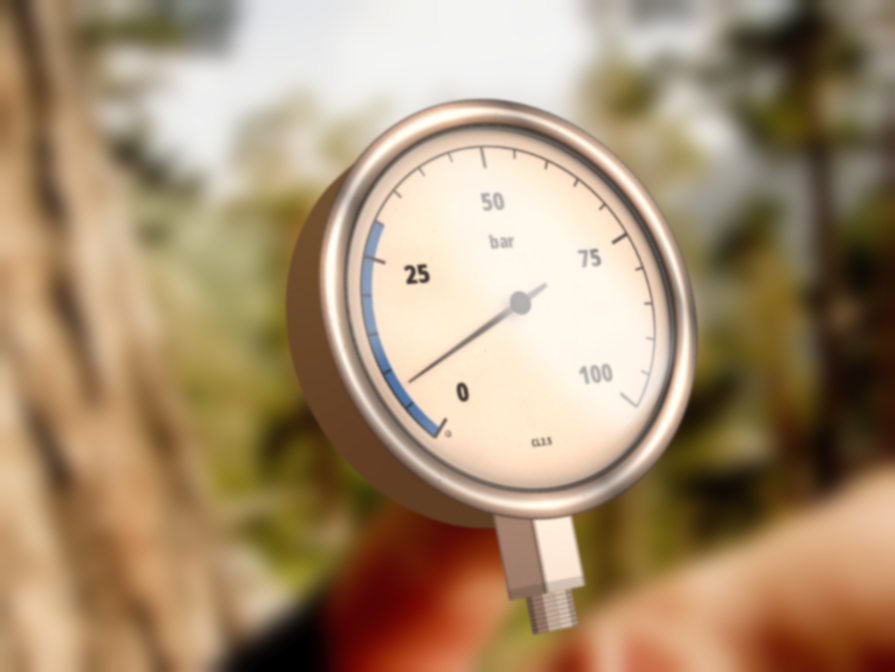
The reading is 7.5
